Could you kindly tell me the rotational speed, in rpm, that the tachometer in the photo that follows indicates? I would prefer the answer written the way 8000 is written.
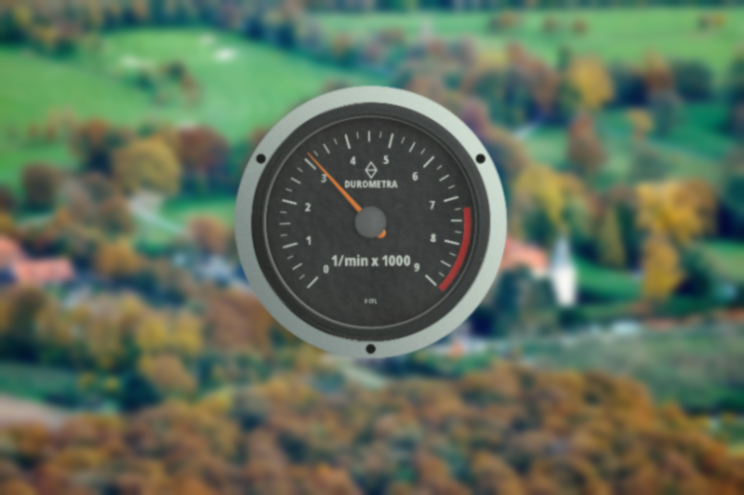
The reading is 3125
